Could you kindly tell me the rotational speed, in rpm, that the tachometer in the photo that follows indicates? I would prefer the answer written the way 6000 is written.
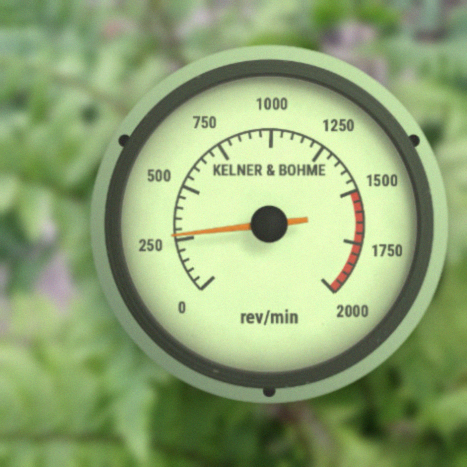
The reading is 275
